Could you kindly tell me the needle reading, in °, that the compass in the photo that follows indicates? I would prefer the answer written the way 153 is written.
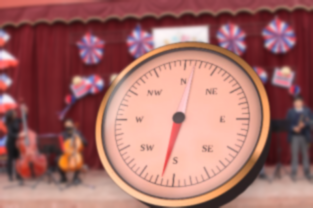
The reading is 190
